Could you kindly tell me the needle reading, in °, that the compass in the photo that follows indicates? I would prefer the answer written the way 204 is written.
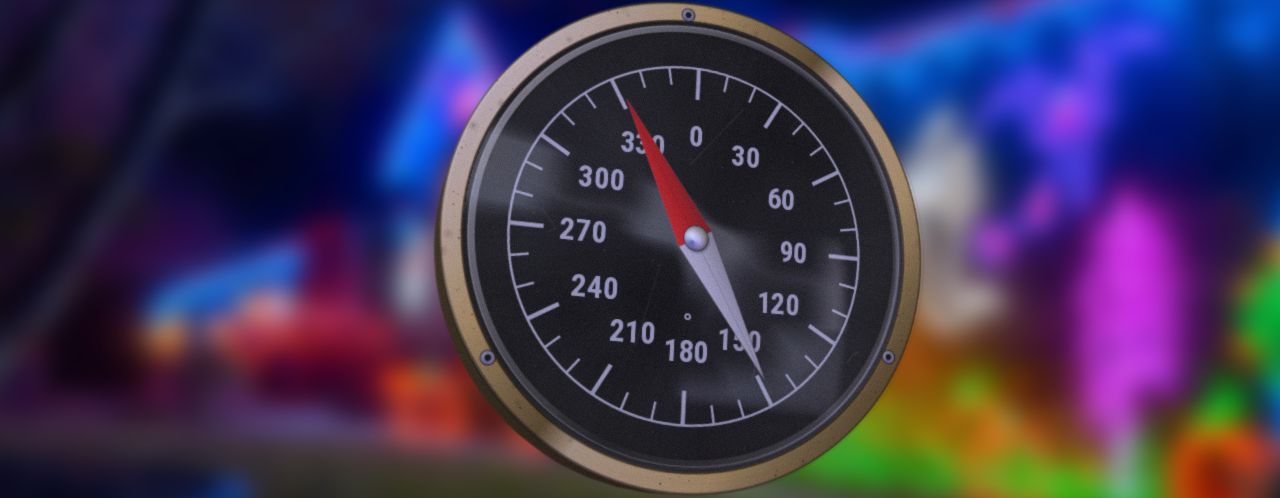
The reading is 330
